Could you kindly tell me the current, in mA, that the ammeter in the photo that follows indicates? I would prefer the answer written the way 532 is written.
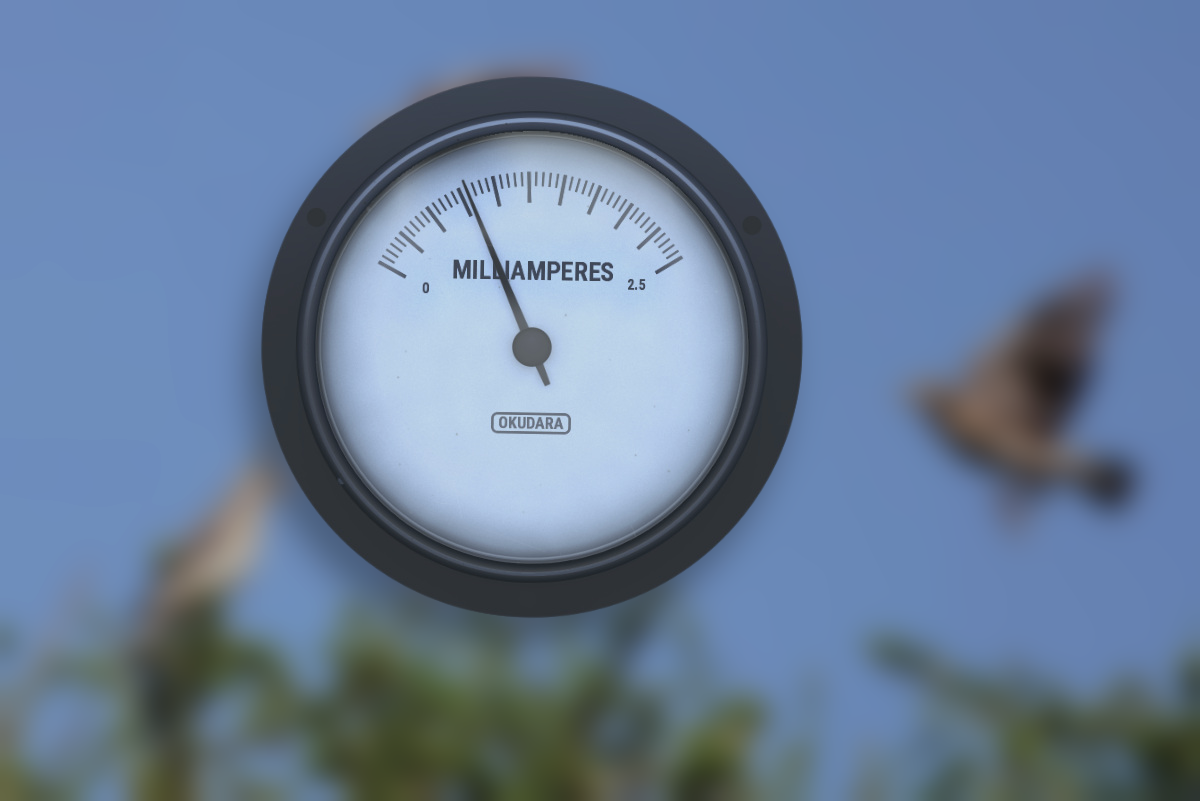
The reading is 0.8
